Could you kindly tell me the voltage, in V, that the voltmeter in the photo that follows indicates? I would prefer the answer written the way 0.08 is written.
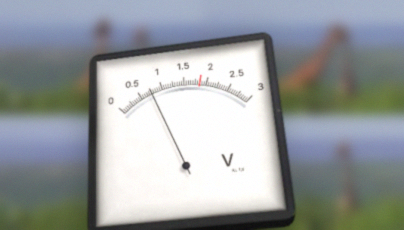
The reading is 0.75
